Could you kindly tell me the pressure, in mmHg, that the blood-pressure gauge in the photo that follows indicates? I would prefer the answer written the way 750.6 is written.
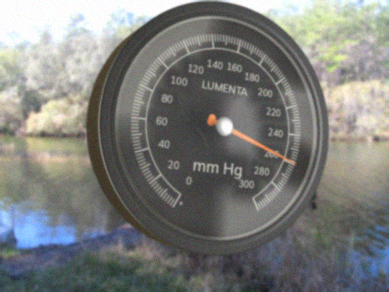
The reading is 260
